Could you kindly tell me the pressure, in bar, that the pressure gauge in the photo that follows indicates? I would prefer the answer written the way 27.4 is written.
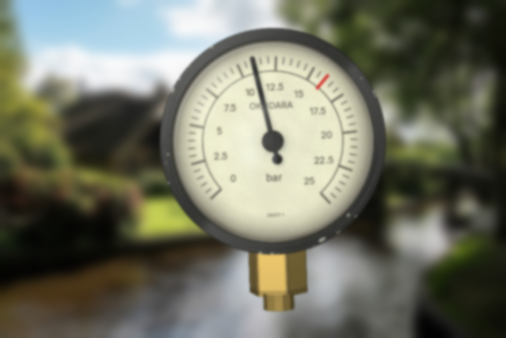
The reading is 11
